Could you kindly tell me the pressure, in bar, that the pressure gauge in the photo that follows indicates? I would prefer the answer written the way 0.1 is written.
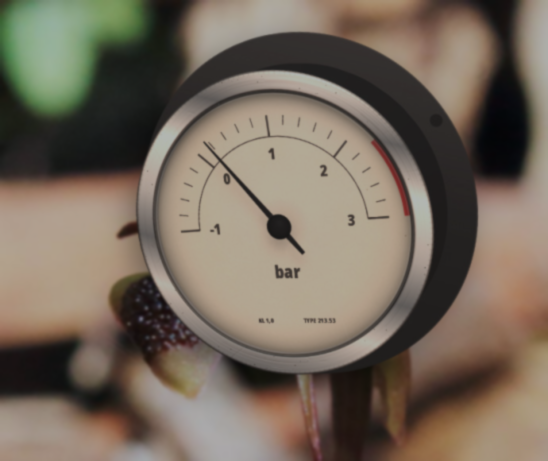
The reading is 0.2
